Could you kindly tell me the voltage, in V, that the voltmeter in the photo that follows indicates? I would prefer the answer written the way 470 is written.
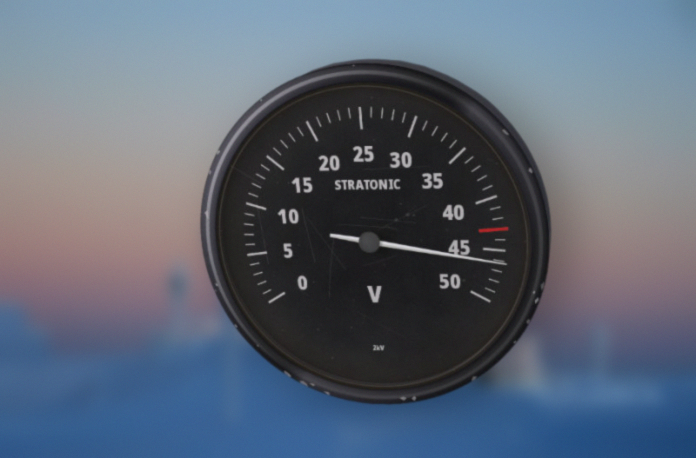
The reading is 46
